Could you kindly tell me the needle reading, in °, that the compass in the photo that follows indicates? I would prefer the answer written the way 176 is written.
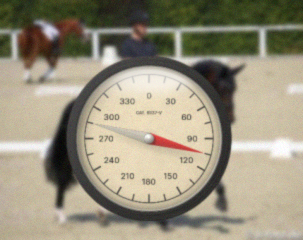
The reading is 105
